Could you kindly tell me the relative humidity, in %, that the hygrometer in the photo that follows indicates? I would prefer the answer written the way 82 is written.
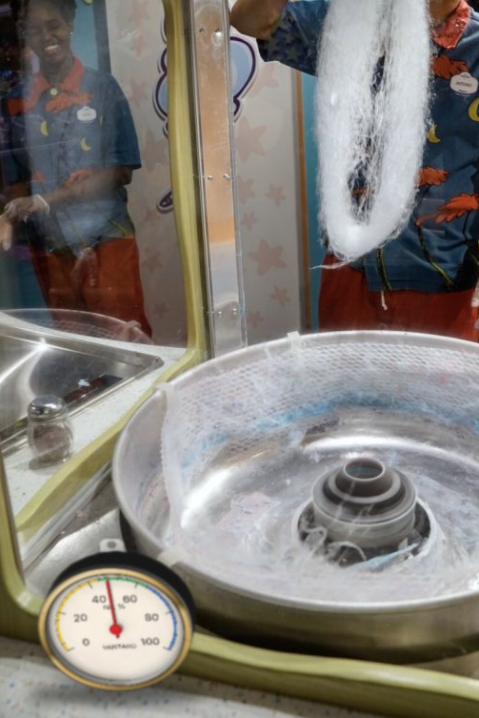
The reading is 48
